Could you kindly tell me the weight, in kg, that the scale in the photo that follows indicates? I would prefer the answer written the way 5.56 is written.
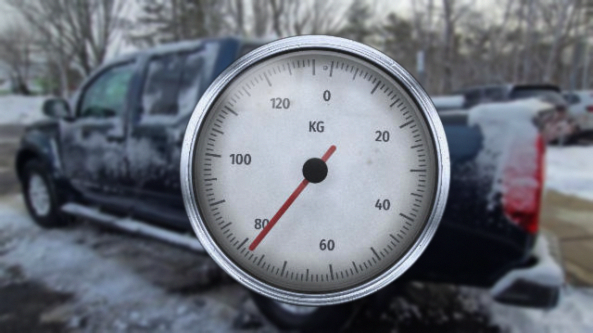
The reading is 78
